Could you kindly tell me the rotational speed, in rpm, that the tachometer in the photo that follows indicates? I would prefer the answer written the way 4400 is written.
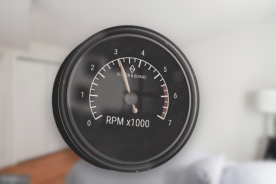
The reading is 3000
